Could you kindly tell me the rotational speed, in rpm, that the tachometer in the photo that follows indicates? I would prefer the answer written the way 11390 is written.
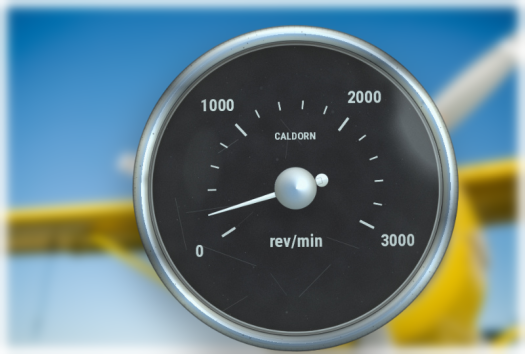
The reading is 200
